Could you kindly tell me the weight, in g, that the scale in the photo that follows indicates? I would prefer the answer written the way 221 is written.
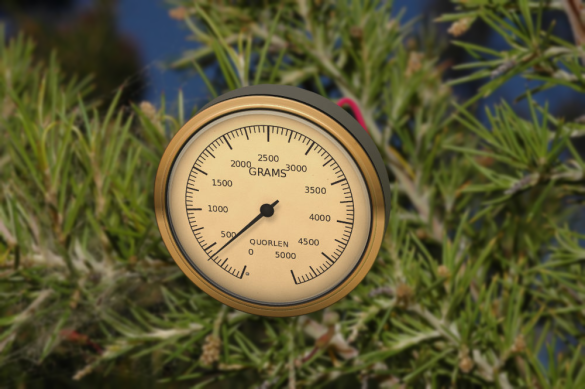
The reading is 400
